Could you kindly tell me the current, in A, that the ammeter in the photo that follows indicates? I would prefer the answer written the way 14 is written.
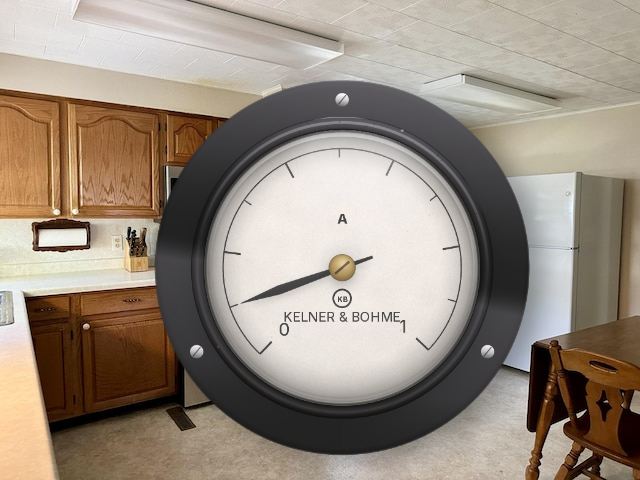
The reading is 0.1
